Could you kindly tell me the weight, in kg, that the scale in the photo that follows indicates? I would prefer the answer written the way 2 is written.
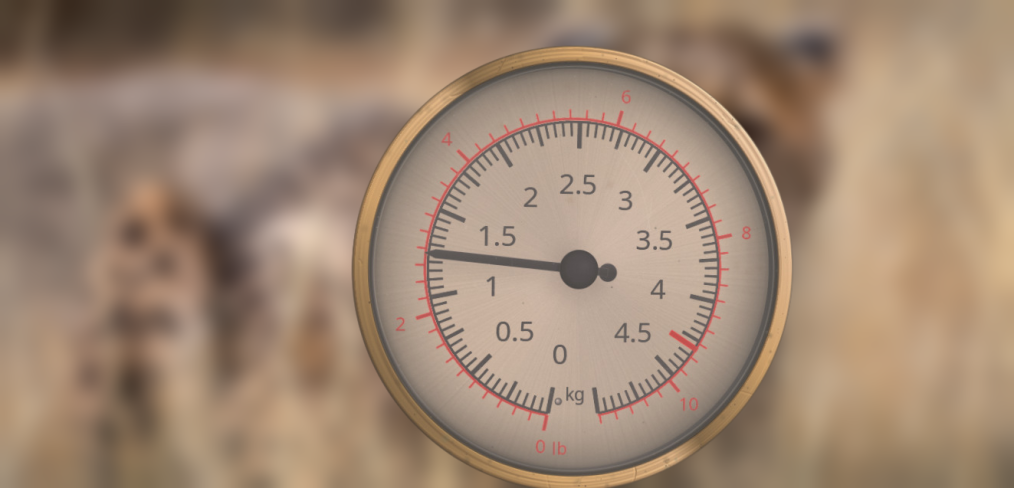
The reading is 1.25
